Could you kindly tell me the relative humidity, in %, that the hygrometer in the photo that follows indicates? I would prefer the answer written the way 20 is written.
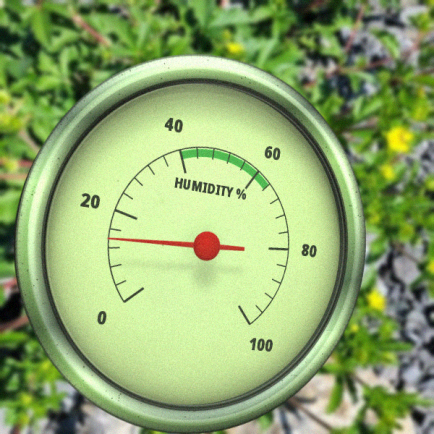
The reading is 14
